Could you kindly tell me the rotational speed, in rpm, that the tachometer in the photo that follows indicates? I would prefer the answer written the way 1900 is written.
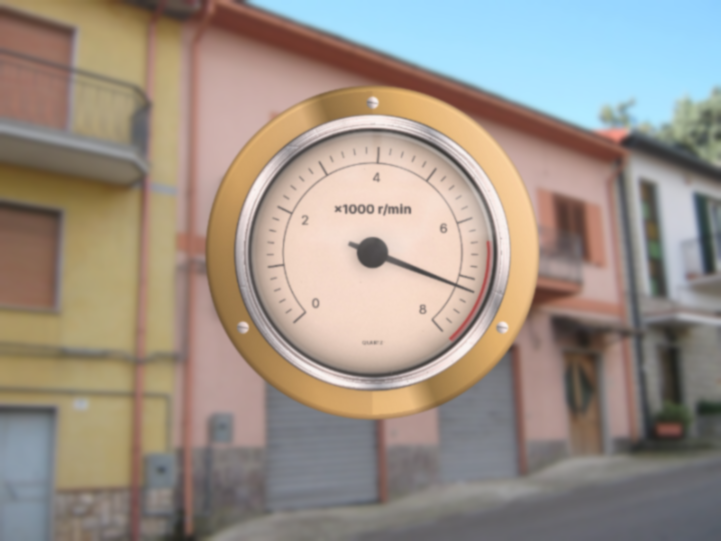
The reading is 7200
